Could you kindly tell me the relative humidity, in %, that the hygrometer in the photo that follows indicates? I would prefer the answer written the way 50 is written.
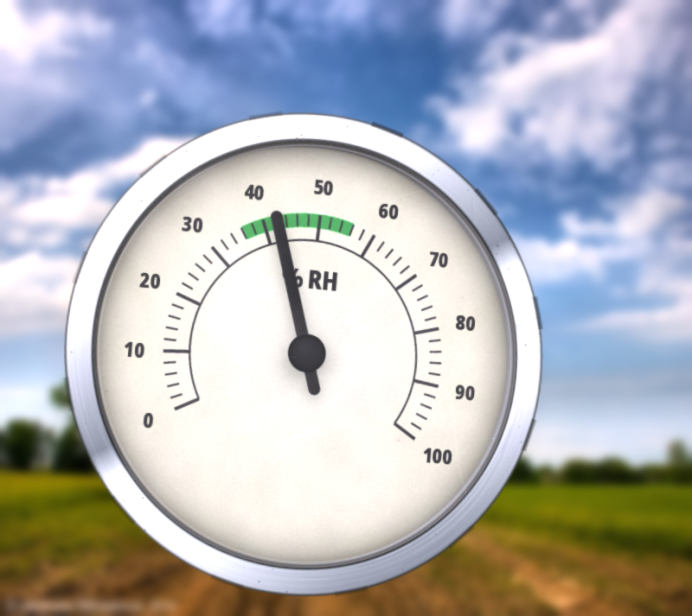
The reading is 42
